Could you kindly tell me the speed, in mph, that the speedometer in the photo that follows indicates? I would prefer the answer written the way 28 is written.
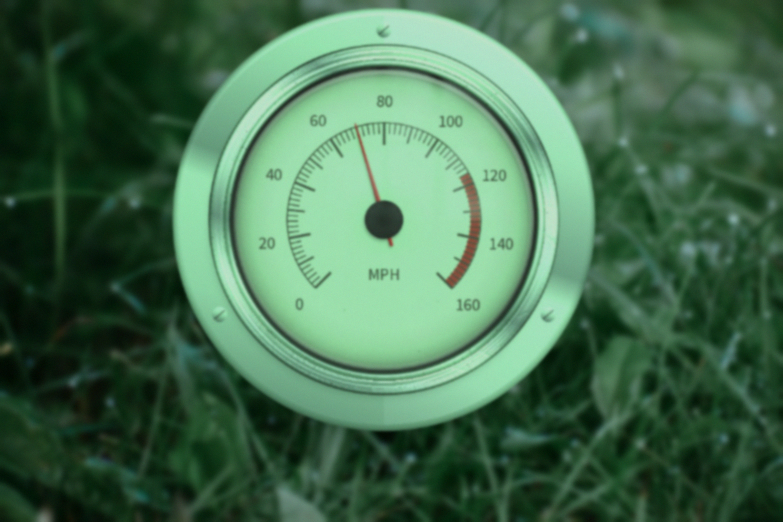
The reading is 70
